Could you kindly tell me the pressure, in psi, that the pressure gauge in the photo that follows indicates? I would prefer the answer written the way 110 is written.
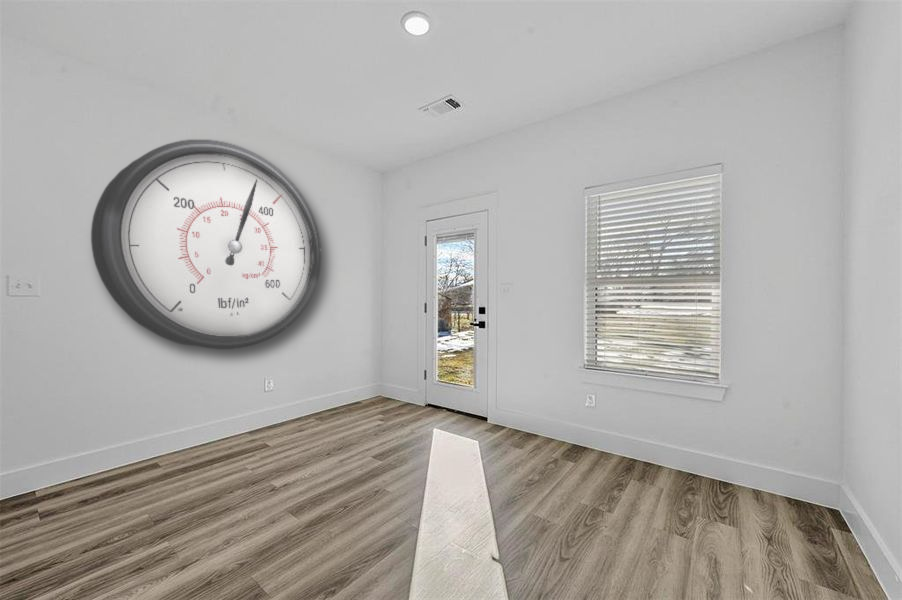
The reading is 350
